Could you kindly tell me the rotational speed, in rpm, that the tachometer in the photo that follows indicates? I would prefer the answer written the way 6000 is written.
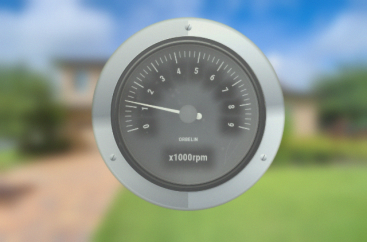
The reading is 1200
